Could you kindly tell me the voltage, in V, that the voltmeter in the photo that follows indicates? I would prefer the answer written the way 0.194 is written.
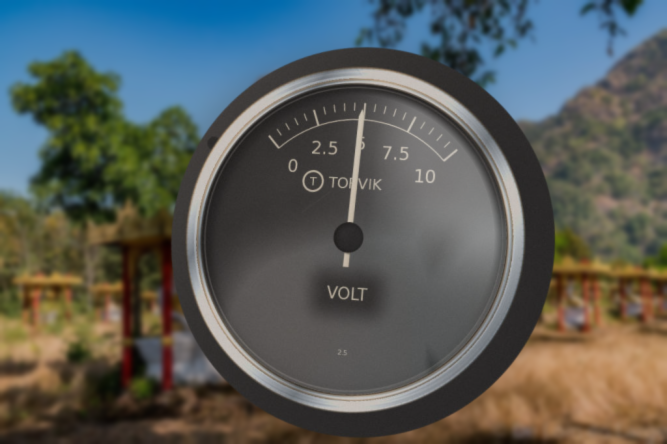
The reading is 5
